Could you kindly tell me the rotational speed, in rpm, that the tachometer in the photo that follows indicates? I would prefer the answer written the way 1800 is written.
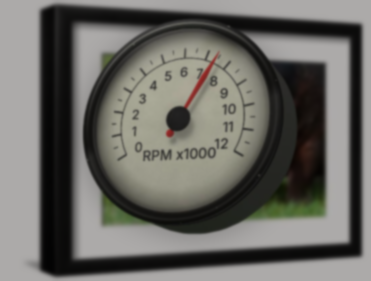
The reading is 7500
